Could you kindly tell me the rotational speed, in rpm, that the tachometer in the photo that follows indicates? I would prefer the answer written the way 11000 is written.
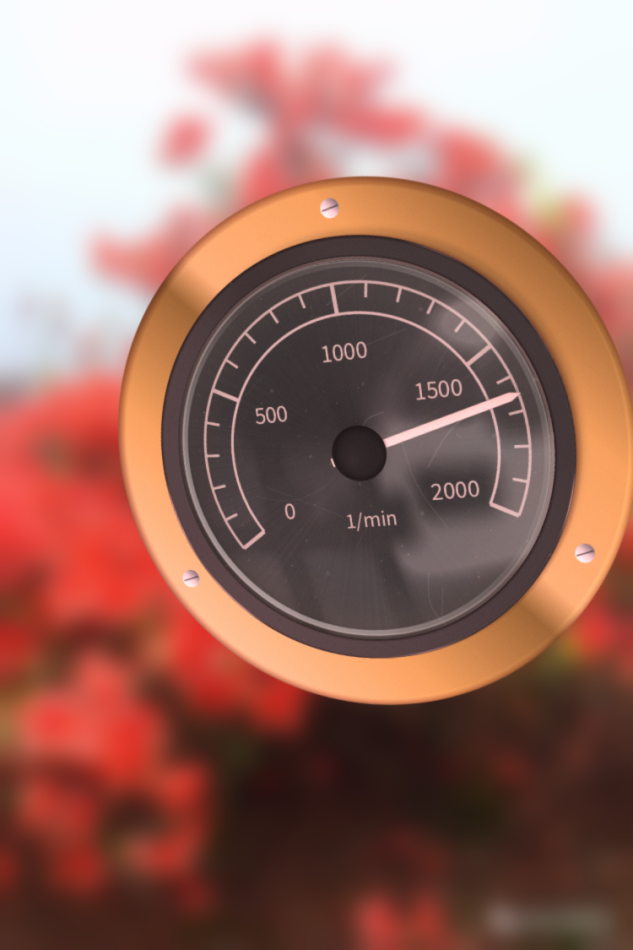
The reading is 1650
